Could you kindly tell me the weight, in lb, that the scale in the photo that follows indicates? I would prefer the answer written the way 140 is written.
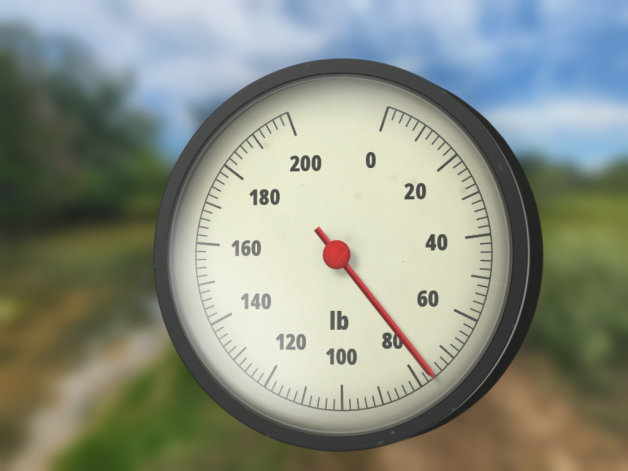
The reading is 76
